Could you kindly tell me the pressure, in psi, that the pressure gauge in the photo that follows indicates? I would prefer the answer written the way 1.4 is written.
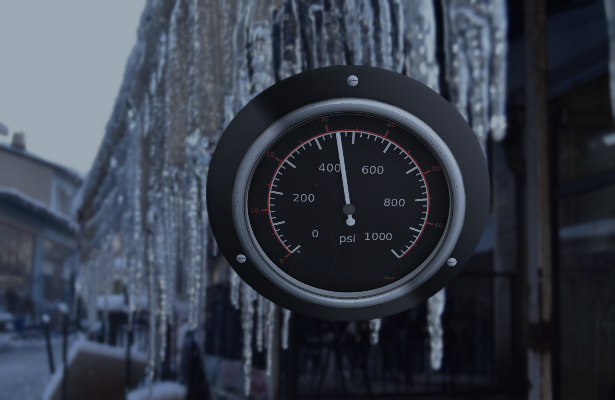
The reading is 460
